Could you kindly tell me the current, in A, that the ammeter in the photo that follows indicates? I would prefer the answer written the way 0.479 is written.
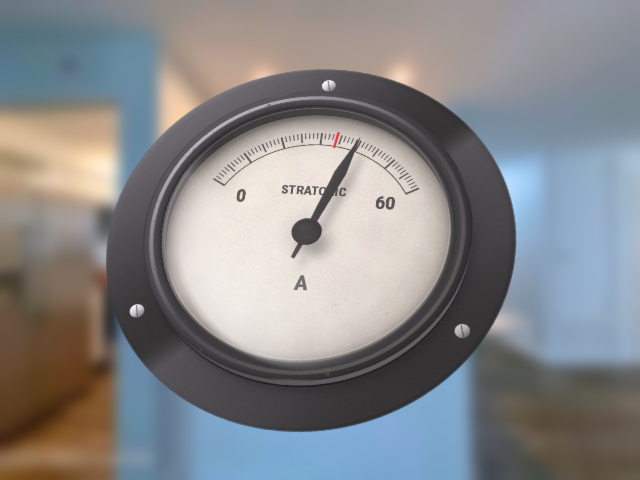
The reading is 40
